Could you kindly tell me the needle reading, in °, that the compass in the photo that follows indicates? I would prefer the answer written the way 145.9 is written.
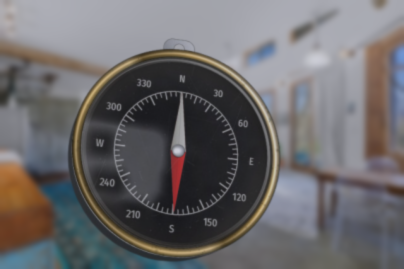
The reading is 180
